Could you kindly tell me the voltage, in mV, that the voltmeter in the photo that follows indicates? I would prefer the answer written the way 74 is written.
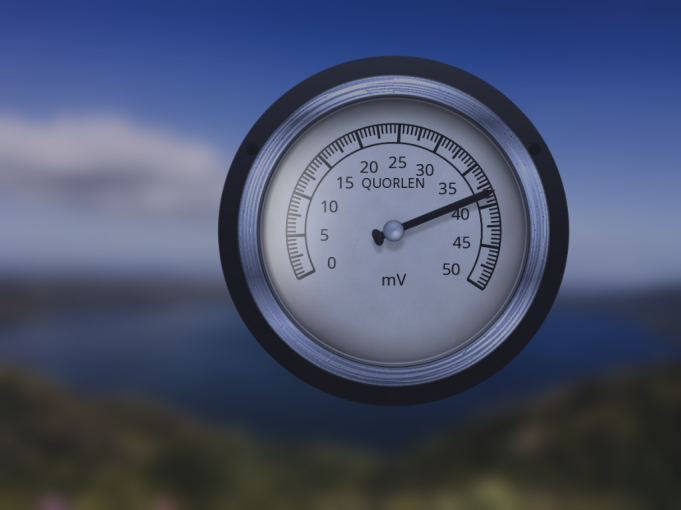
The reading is 38.5
